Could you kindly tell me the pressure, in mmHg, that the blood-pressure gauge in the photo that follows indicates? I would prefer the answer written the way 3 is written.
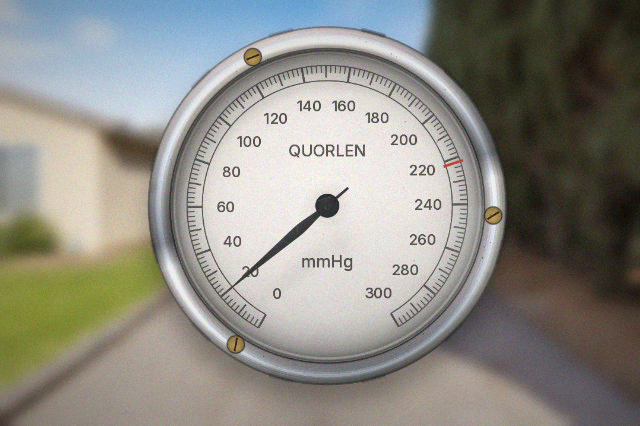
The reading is 20
